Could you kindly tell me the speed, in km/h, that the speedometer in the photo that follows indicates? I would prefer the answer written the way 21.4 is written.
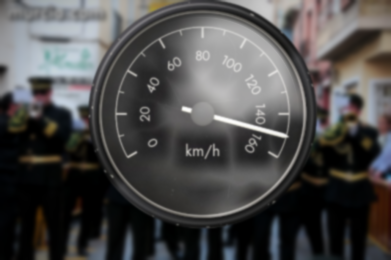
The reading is 150
